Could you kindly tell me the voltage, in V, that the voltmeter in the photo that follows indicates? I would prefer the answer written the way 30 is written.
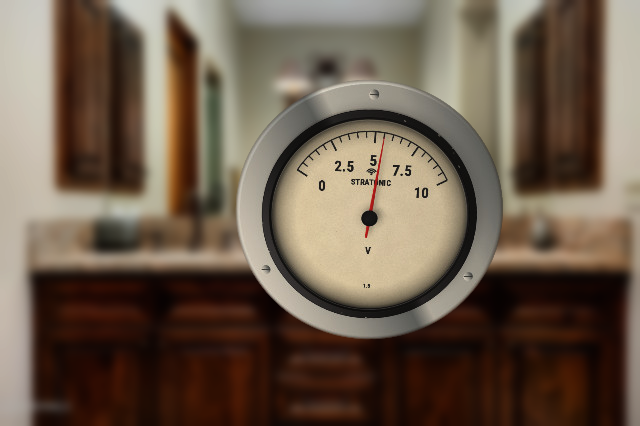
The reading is 5.5
